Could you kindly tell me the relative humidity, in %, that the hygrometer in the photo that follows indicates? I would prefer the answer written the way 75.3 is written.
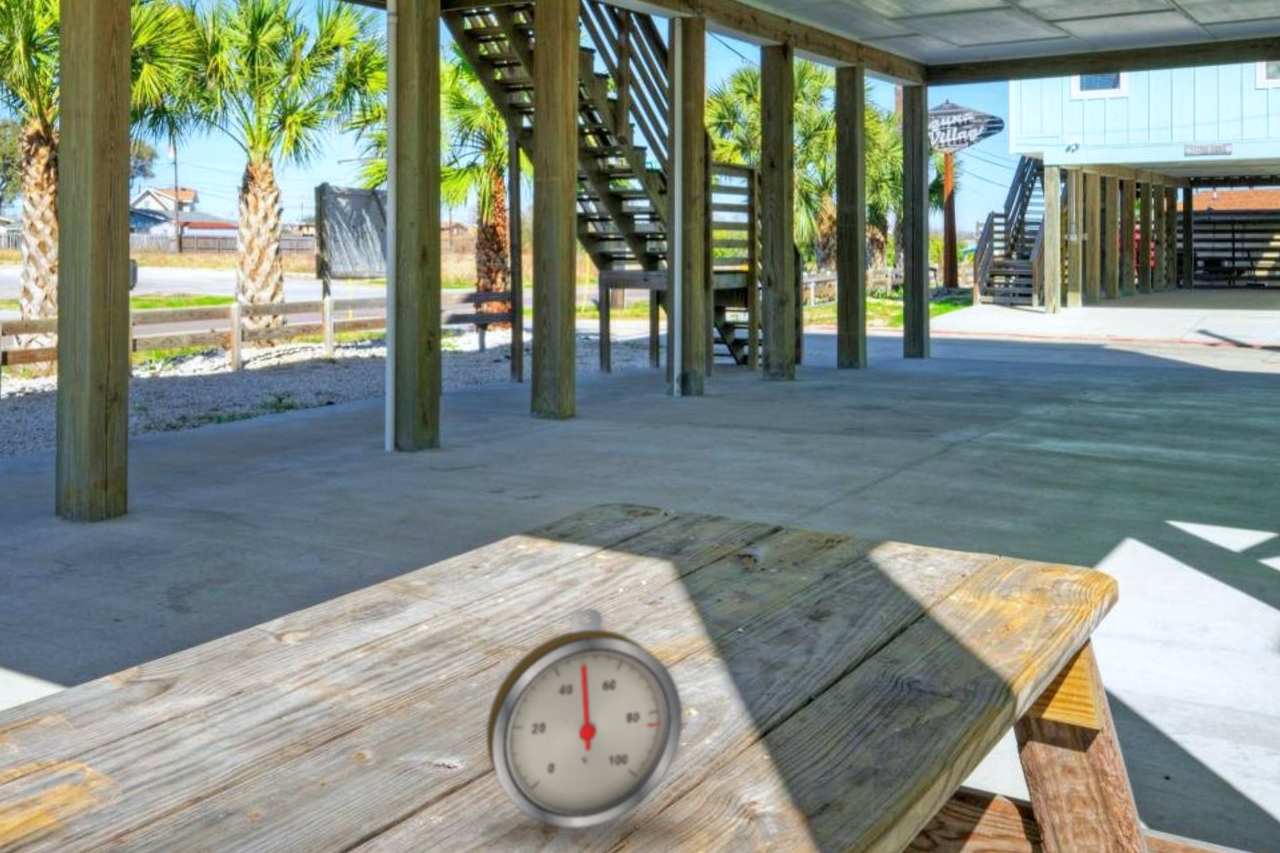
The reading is 48
